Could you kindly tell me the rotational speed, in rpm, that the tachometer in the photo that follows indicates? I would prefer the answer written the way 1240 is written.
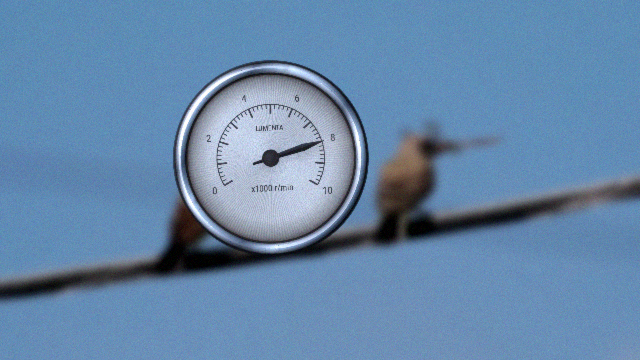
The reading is 8000
